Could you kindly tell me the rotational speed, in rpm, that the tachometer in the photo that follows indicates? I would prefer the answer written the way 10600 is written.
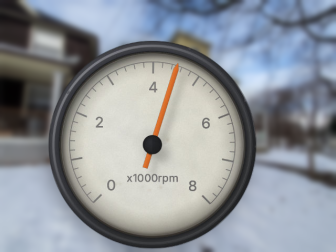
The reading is 4500
